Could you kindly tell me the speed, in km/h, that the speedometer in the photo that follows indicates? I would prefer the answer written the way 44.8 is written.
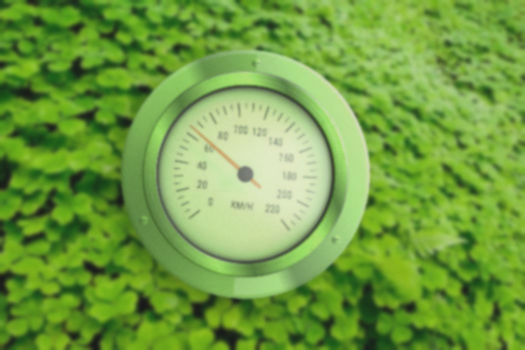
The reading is 65
